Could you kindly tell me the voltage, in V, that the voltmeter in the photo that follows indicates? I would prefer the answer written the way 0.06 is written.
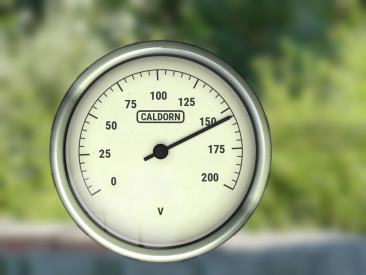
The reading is 155
